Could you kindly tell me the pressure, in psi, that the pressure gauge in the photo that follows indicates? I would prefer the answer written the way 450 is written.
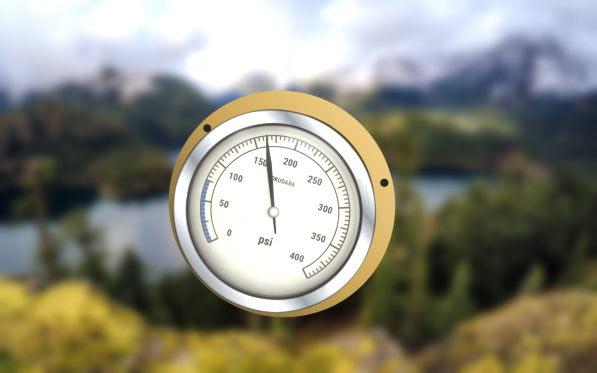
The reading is 165
